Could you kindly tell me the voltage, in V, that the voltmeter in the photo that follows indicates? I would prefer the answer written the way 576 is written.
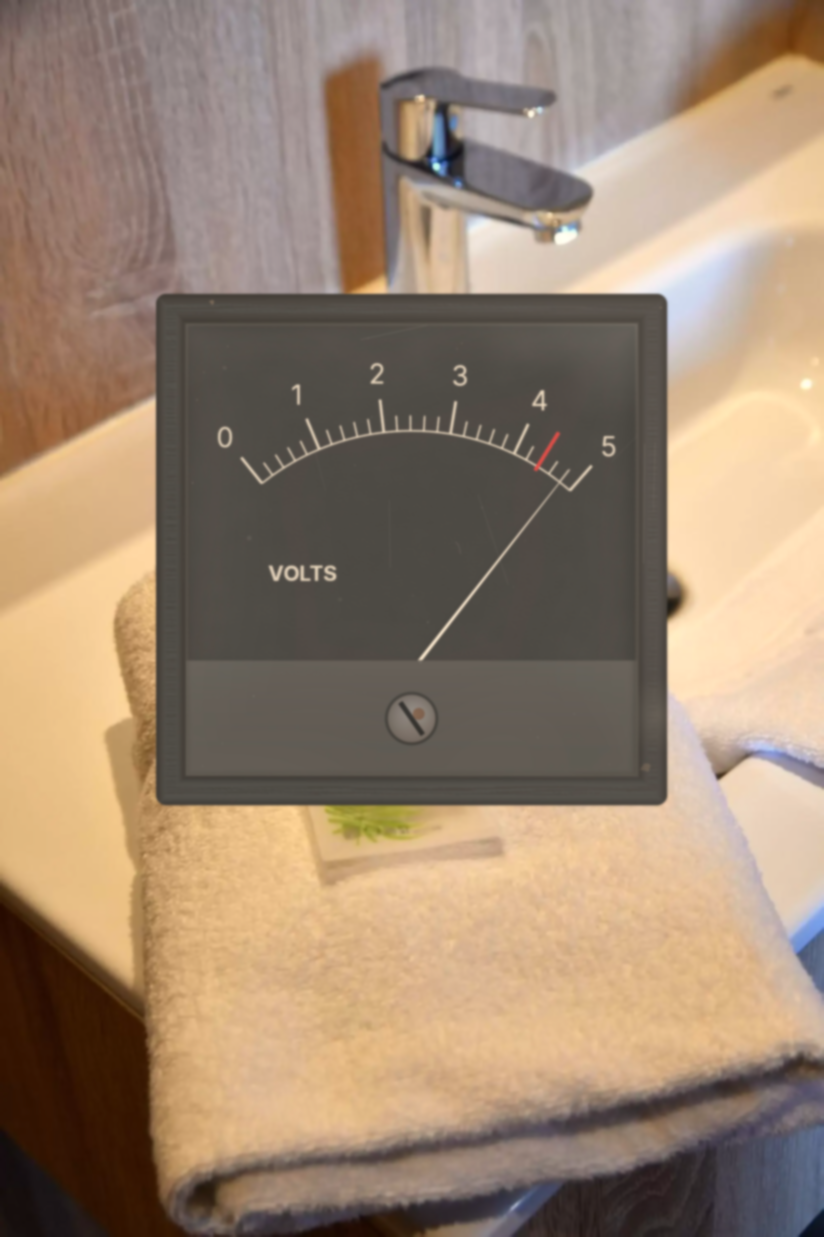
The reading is 4.8
